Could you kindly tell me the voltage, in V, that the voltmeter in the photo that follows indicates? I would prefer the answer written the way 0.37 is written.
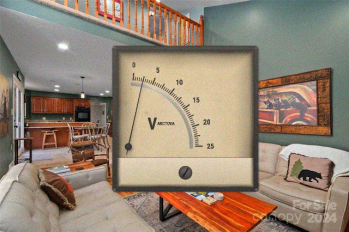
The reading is 2.5
